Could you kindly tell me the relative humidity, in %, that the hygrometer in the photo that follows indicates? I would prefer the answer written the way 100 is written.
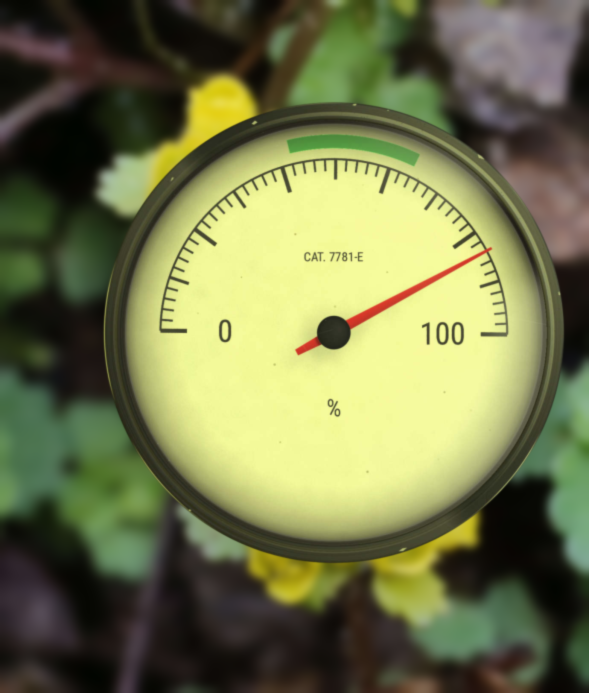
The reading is 84
